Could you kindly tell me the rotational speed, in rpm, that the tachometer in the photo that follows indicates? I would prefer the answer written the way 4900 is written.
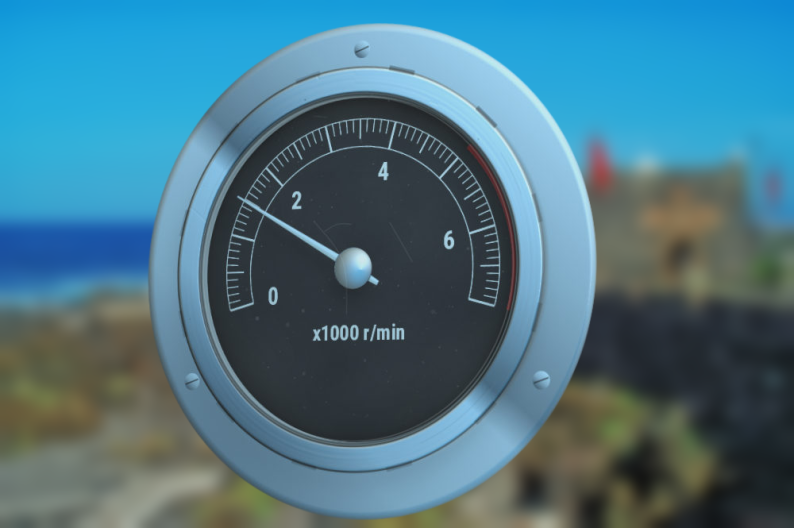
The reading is 1500
